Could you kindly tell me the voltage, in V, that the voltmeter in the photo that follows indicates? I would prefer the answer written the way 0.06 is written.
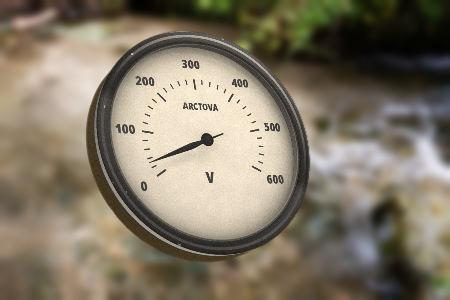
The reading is 30
